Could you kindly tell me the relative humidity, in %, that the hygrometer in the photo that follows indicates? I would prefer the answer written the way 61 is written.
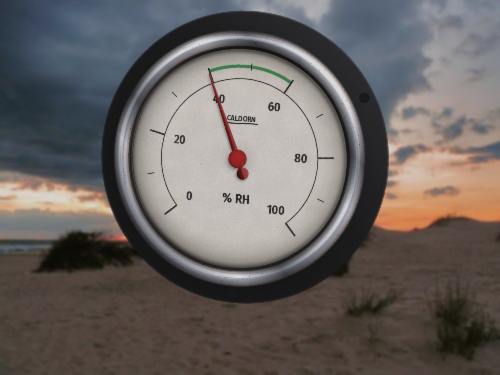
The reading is 40
